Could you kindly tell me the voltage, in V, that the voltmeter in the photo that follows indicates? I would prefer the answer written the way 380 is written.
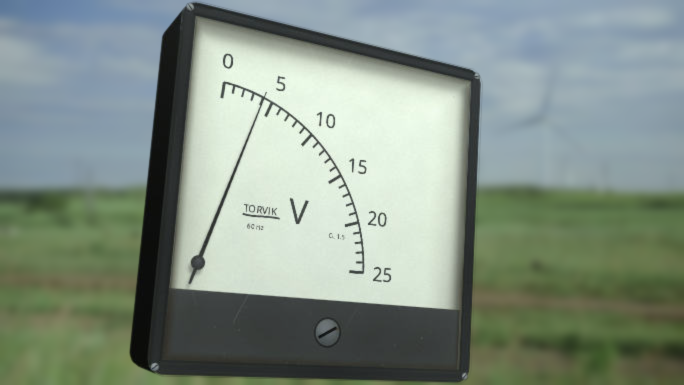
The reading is 4
